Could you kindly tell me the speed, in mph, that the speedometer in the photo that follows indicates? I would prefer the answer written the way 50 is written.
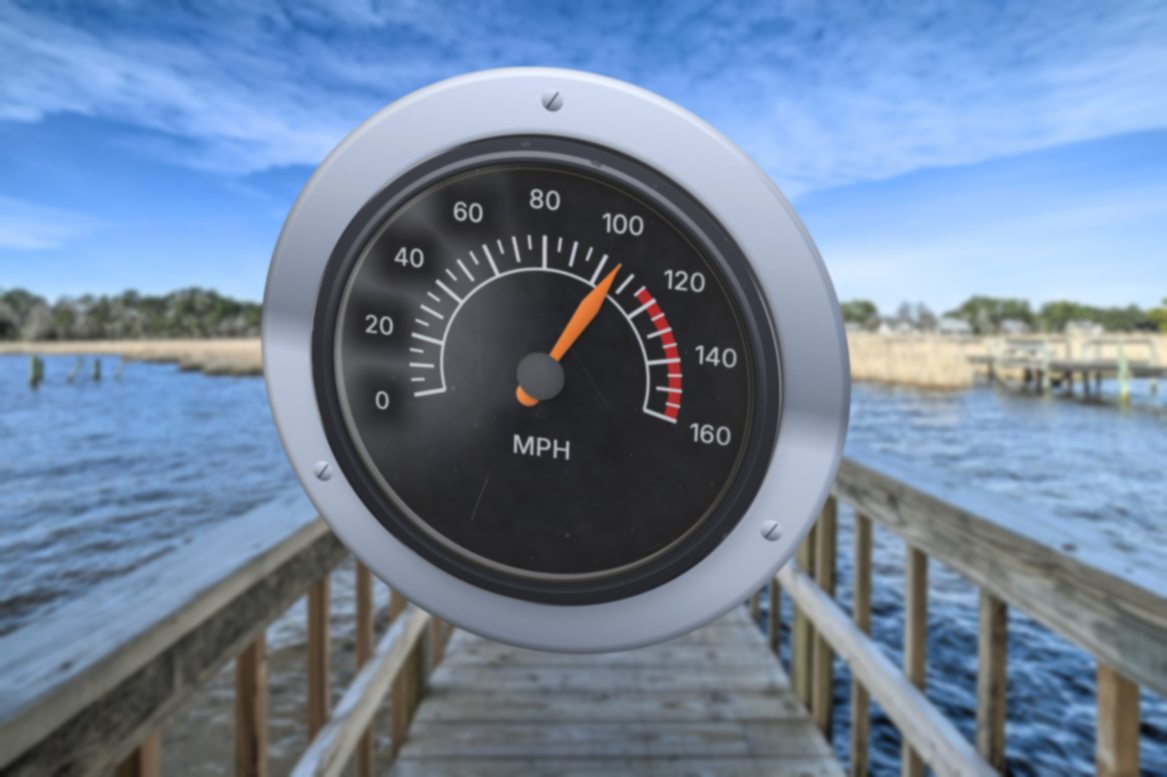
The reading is 105
